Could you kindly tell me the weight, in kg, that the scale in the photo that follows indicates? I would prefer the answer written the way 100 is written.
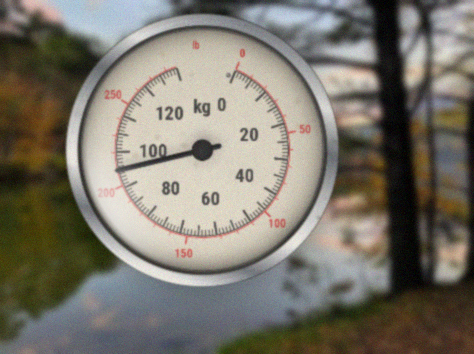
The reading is 95
